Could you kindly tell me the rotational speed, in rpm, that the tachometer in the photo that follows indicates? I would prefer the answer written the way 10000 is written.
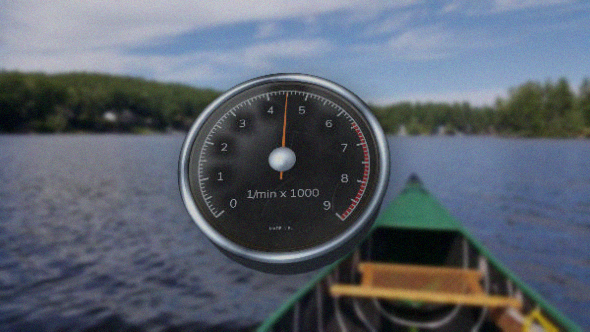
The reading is 4500
